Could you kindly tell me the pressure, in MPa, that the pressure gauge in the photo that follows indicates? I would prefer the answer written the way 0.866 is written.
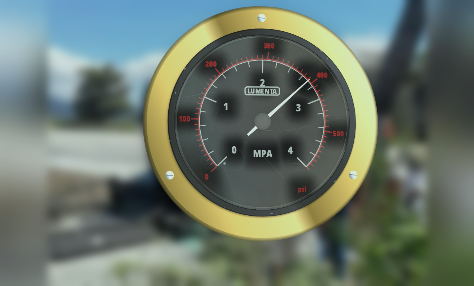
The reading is 2.7
